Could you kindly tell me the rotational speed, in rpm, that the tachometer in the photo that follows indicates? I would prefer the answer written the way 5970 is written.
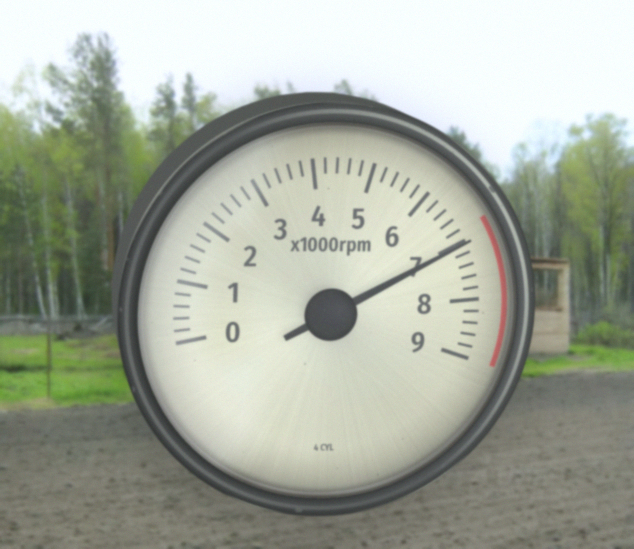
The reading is 7000
